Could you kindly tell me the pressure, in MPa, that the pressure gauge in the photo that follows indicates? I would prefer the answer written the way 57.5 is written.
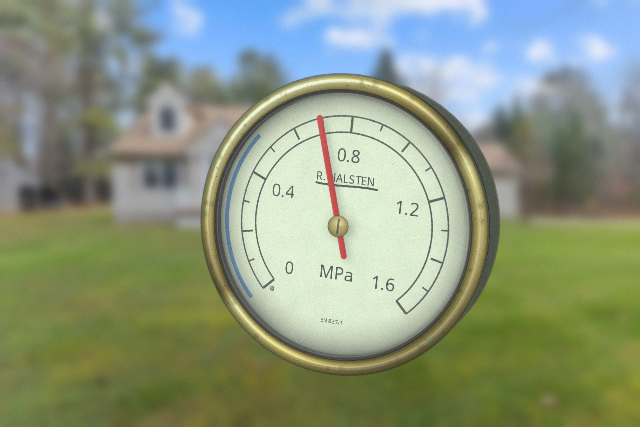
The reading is 0.7
